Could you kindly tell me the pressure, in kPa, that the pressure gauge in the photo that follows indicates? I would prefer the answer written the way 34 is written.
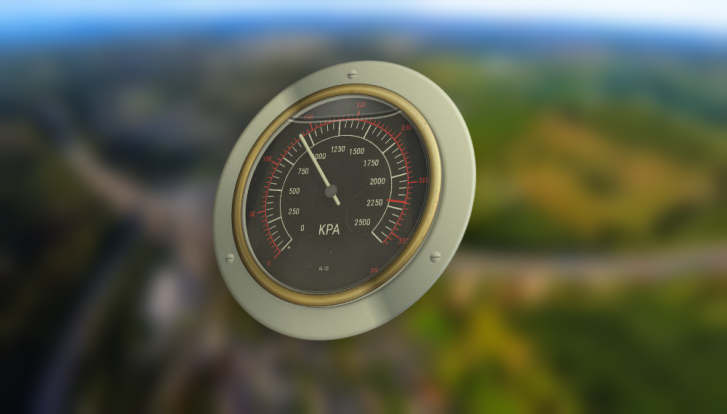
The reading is 950
